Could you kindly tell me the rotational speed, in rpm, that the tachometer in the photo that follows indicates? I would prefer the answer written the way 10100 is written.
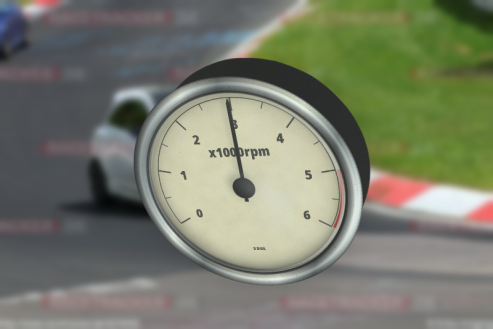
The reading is 3000
